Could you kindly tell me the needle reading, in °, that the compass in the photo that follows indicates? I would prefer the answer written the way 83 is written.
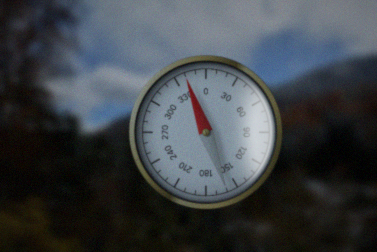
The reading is 340
